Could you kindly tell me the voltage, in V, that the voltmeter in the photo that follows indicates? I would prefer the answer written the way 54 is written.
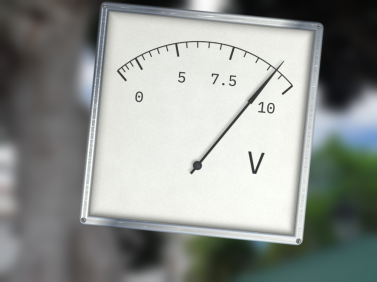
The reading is 9.25
